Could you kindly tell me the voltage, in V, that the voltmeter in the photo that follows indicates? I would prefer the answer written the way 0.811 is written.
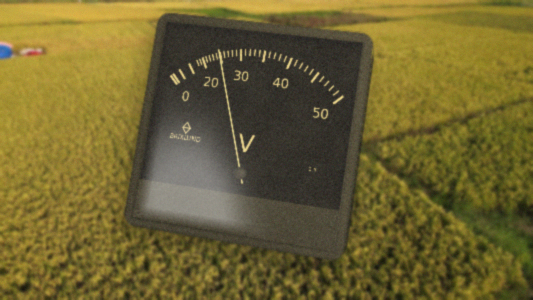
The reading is 25
